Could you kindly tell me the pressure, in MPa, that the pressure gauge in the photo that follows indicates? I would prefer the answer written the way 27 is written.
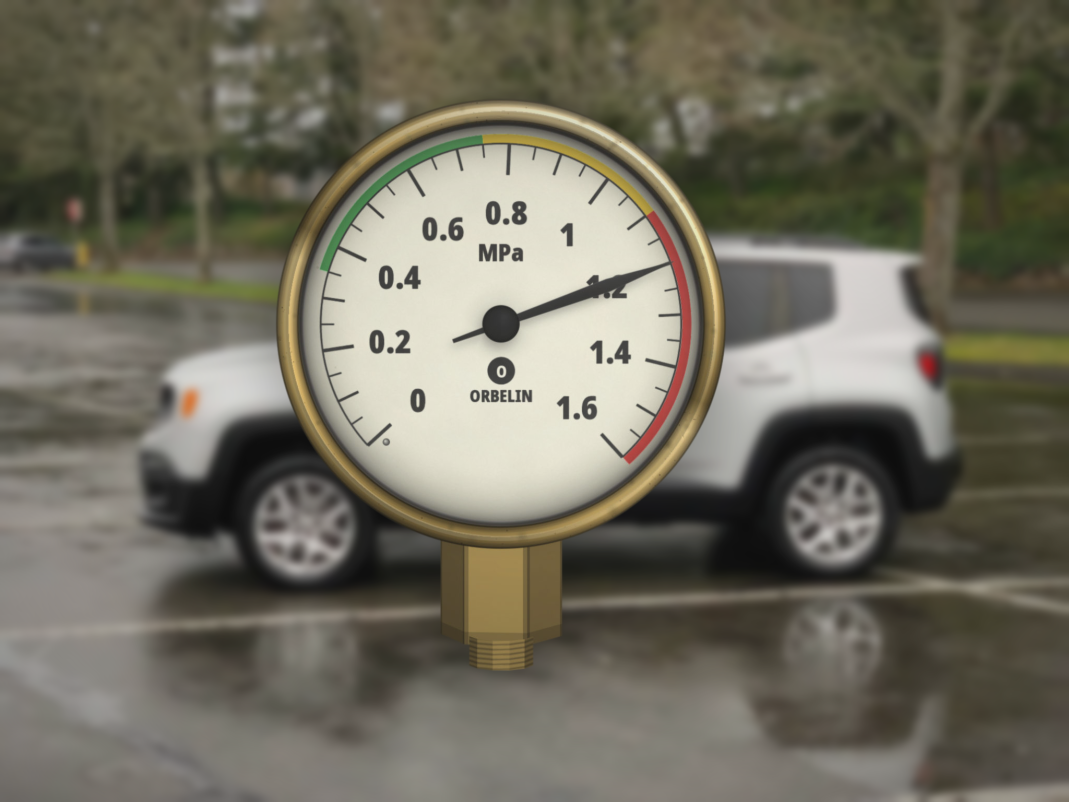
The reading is 1.2
